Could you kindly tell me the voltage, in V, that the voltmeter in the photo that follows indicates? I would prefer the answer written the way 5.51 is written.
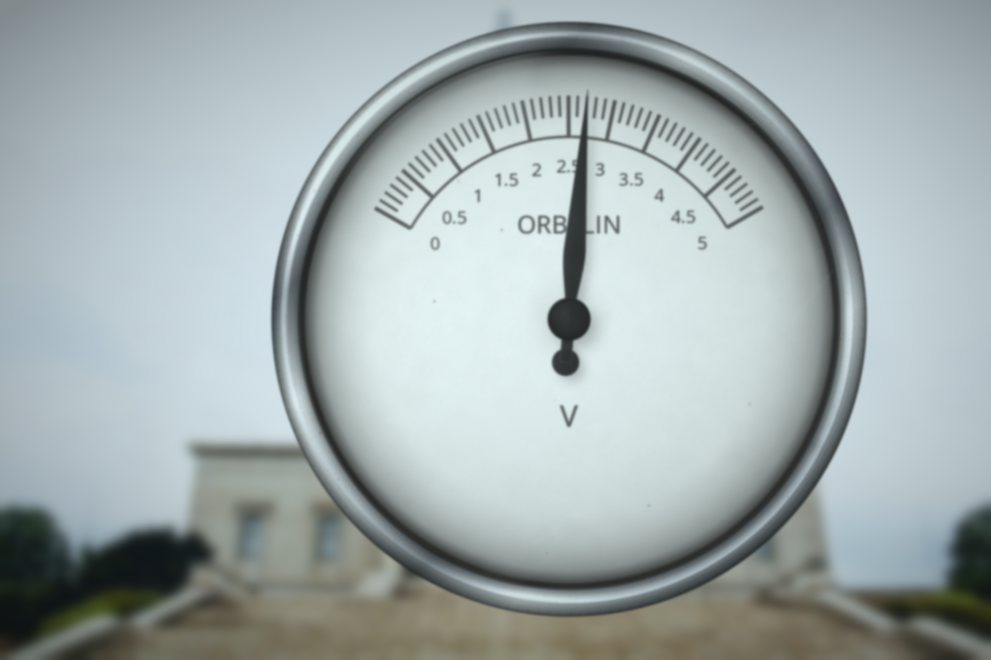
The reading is 2.7
